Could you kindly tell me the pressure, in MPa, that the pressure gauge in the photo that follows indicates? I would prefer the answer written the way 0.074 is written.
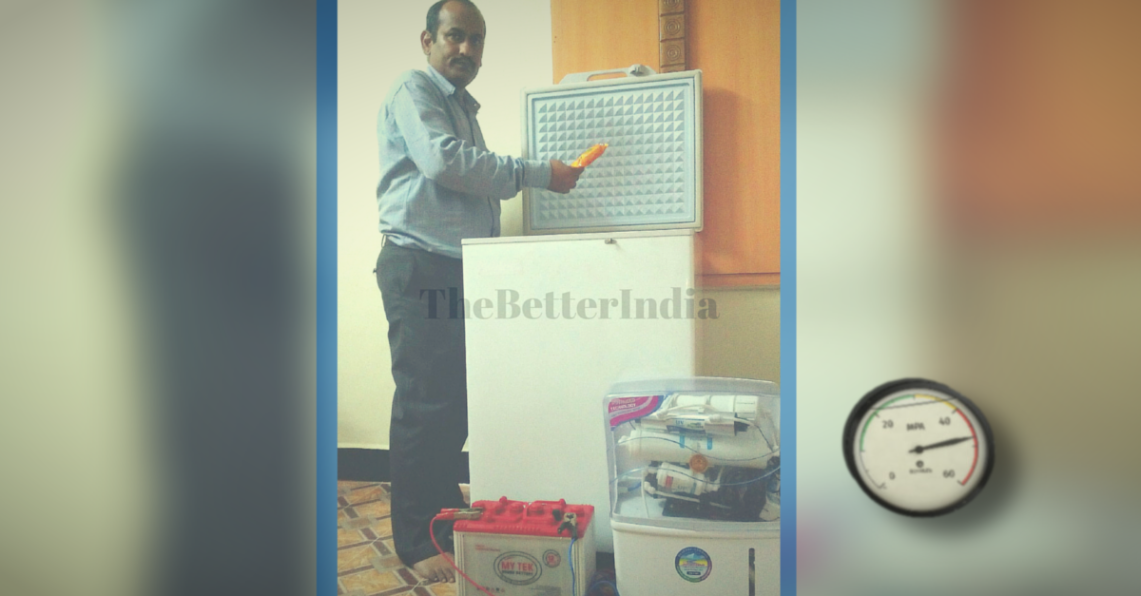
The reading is 47.5
